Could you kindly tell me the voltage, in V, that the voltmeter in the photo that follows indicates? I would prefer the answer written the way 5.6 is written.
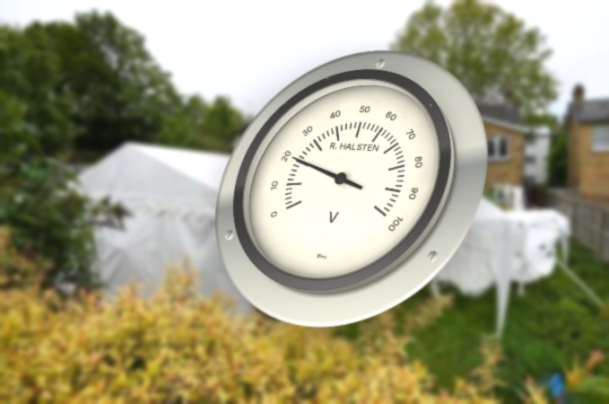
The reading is 20
